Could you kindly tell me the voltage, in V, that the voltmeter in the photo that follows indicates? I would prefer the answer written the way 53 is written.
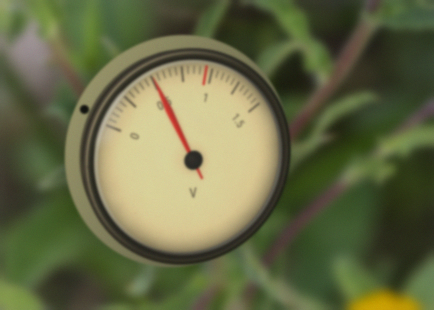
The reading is 0.5
